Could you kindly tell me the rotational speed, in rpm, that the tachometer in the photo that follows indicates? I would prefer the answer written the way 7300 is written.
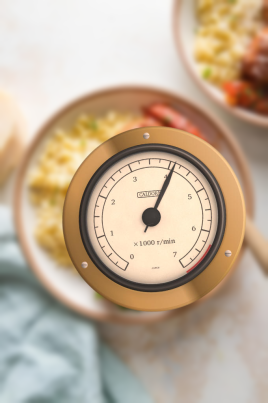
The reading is 4125
